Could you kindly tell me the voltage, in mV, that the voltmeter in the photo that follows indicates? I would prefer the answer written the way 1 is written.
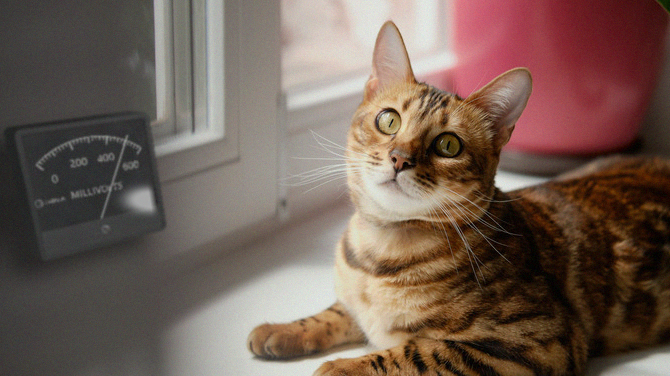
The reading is 500
